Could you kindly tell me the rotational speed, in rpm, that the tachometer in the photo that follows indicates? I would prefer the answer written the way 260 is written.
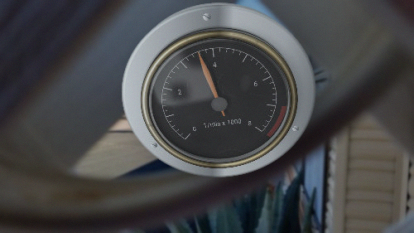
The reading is 3600
